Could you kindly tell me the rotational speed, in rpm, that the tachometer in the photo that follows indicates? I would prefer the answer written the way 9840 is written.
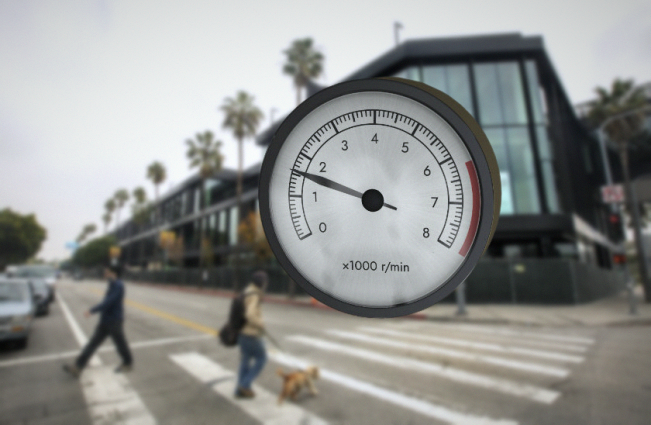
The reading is 1600
